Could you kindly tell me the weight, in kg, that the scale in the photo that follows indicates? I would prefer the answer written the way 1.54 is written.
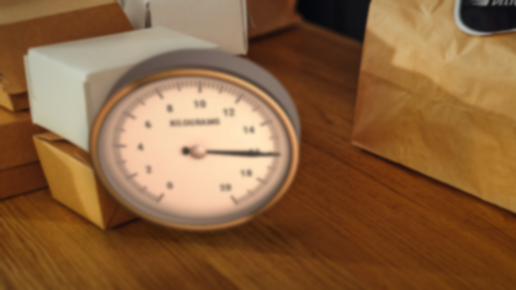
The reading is 16
